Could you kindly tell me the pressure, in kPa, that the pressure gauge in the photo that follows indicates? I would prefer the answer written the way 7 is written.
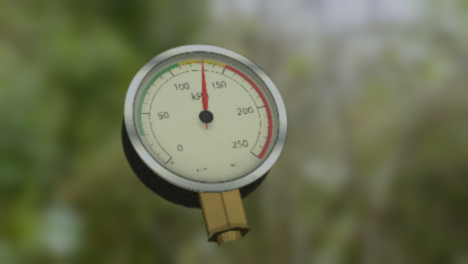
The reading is 130
